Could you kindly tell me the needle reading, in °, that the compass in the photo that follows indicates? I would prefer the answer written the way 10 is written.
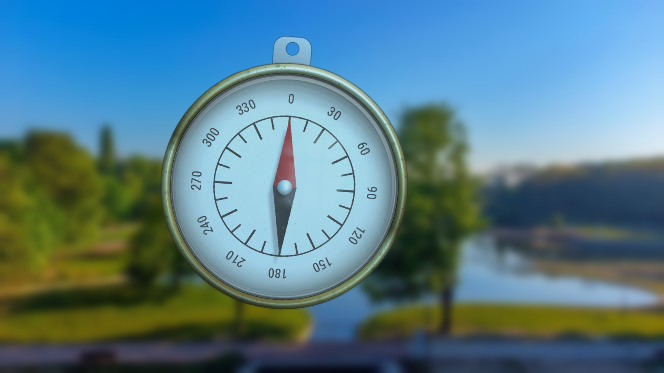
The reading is 0
